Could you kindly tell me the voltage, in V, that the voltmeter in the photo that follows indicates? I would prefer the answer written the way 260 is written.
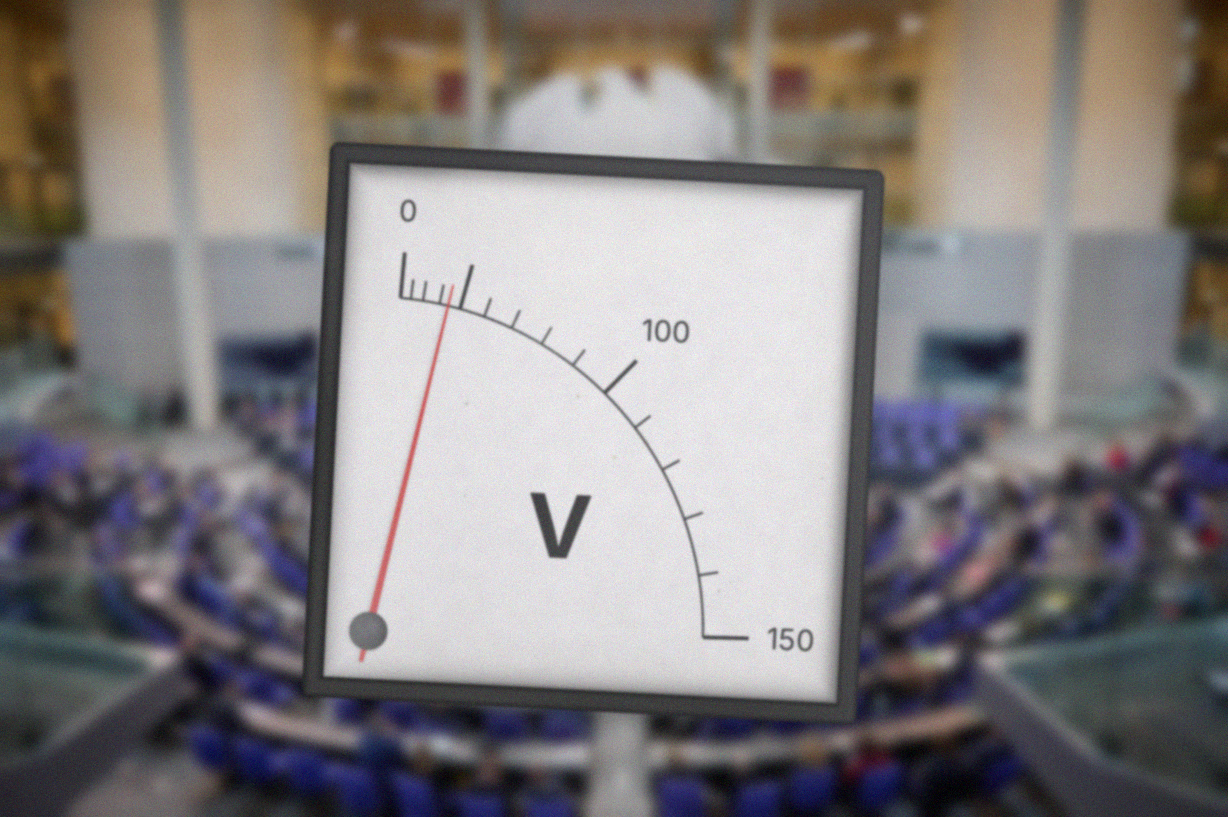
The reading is 45
